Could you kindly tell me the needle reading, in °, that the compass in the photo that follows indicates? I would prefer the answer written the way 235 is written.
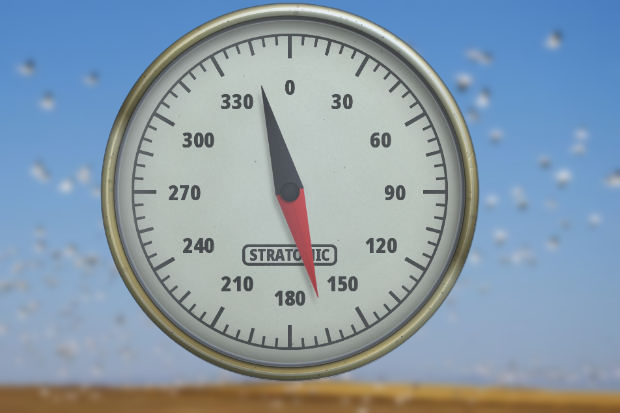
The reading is 165
